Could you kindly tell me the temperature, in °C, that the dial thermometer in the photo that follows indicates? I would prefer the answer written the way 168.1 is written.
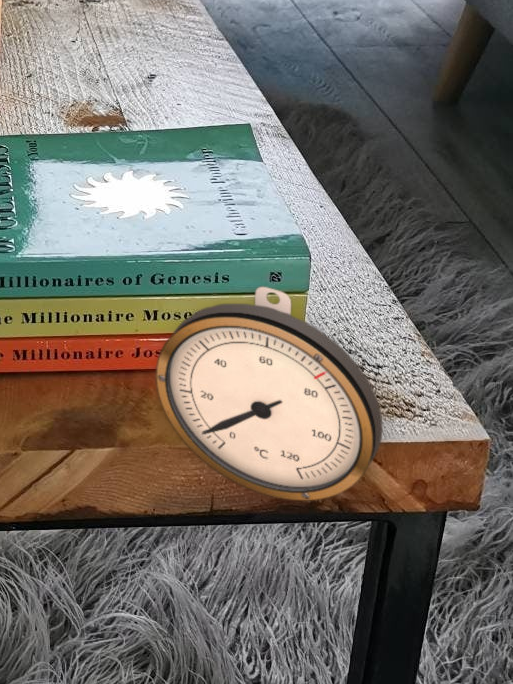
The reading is 6
